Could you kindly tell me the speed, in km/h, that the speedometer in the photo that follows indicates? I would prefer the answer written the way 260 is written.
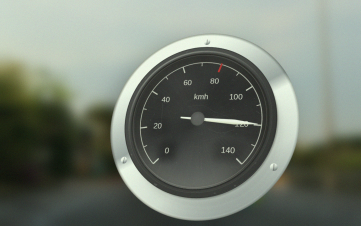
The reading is 120
